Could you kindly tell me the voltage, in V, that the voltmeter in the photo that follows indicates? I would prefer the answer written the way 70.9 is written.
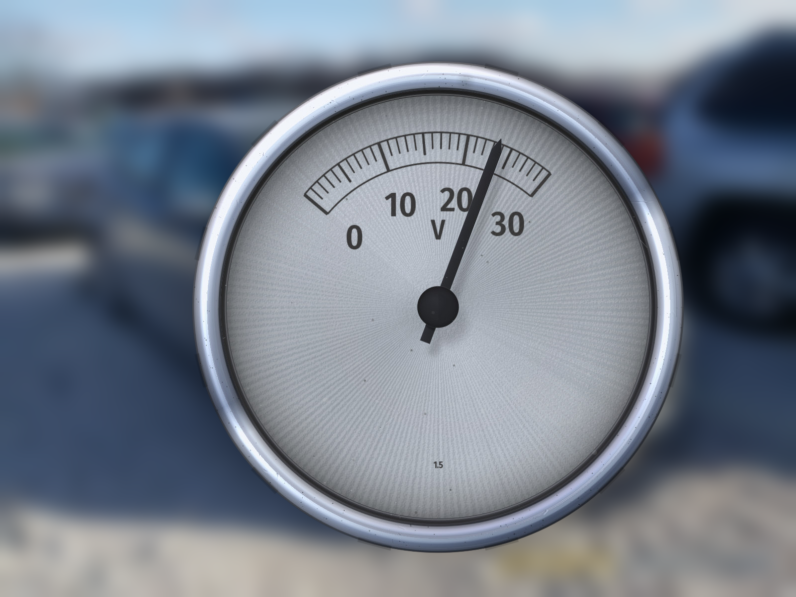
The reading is 23.5
